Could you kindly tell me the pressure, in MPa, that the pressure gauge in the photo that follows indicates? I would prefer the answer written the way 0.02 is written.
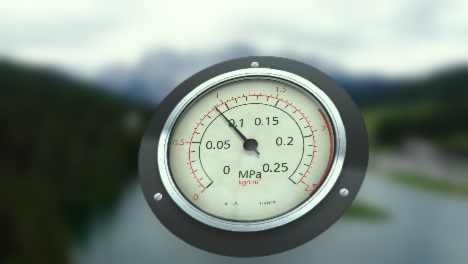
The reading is 0.09
